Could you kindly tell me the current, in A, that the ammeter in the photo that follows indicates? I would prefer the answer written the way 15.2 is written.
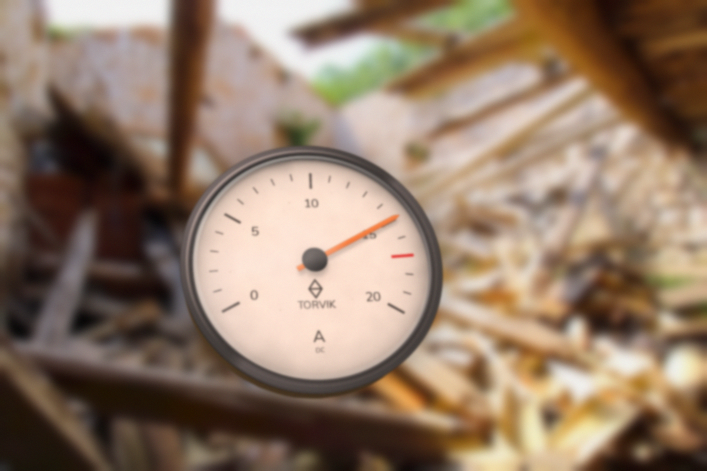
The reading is 15
